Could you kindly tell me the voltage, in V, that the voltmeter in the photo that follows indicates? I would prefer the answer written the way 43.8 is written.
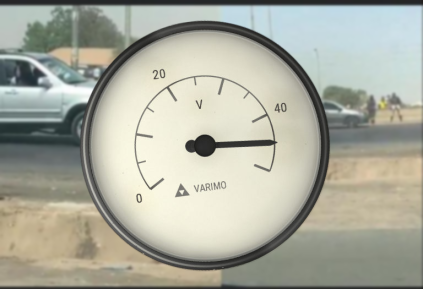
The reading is 45
